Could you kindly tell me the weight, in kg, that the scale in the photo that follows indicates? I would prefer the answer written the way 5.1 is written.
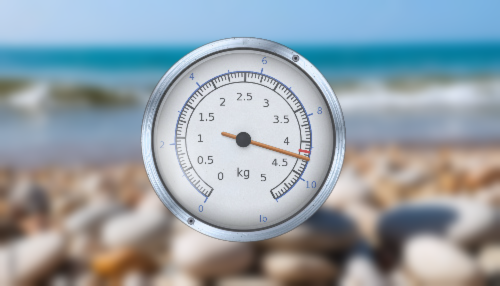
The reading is 4.25
